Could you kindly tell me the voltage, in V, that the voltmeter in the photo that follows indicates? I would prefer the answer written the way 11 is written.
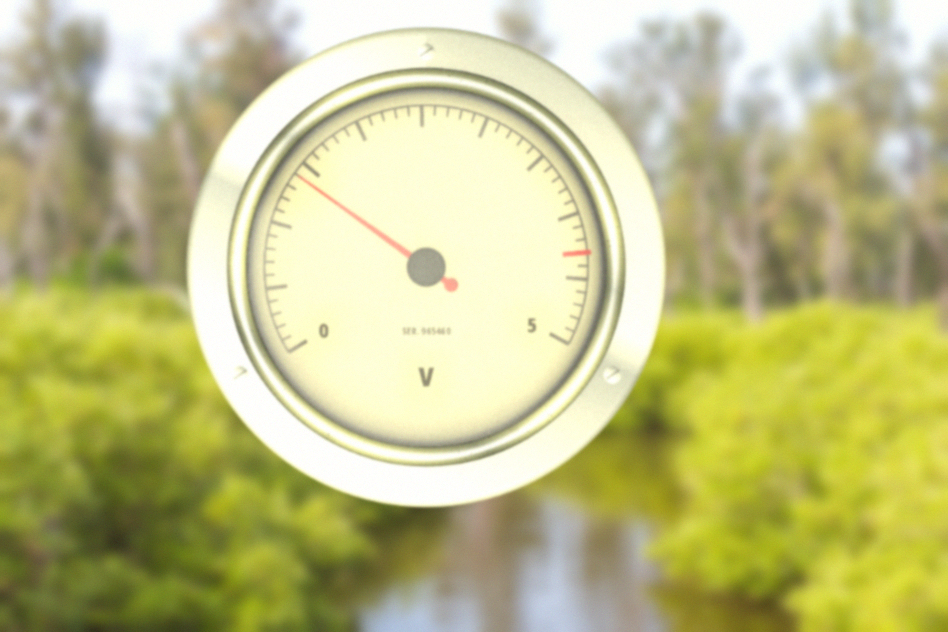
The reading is 1.4
